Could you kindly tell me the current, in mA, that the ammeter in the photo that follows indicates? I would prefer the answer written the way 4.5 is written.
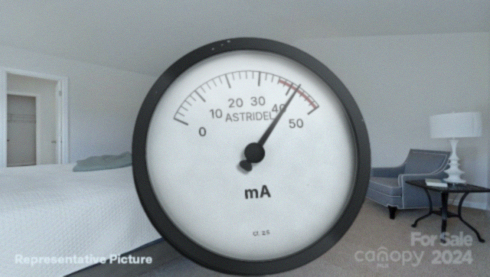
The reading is 42
